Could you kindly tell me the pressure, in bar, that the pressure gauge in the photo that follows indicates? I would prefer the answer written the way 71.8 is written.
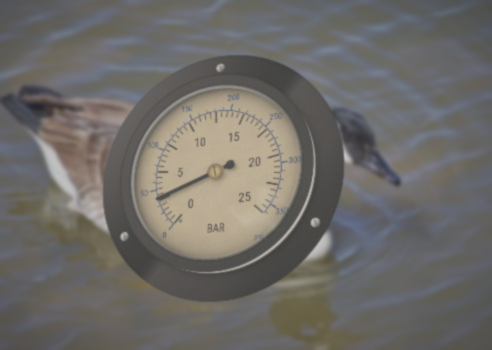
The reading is 2.5
